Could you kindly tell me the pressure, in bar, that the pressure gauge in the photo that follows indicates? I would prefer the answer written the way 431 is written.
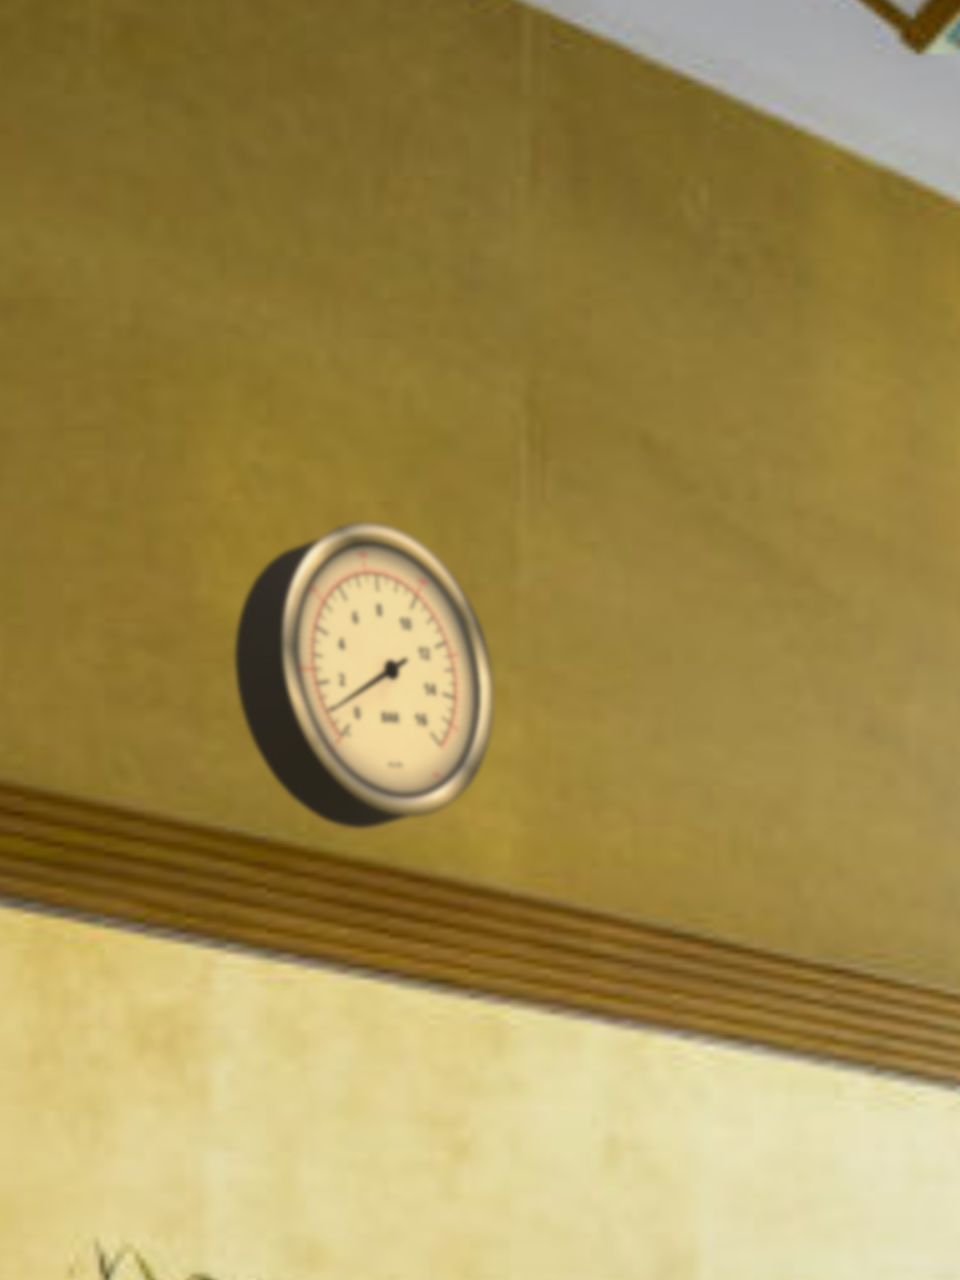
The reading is 1
